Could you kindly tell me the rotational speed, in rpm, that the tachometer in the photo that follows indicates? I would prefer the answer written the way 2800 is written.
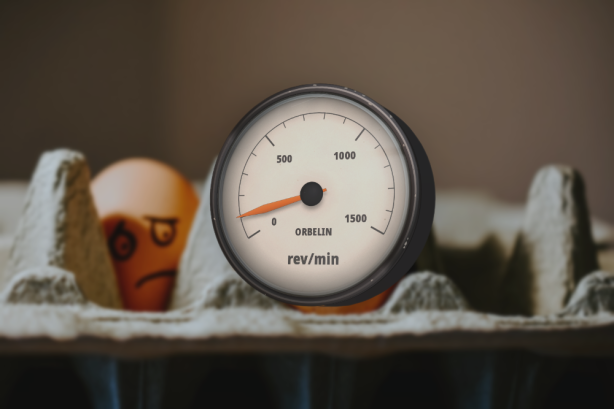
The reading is 100
